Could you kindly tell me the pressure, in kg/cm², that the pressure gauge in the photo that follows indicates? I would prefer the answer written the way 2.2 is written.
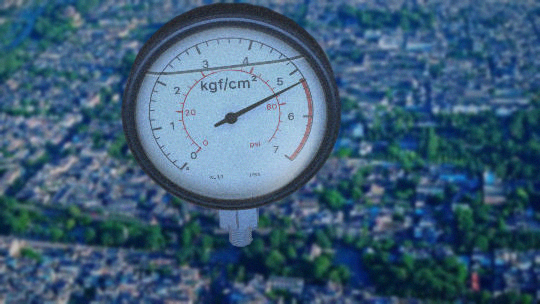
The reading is 5.2
